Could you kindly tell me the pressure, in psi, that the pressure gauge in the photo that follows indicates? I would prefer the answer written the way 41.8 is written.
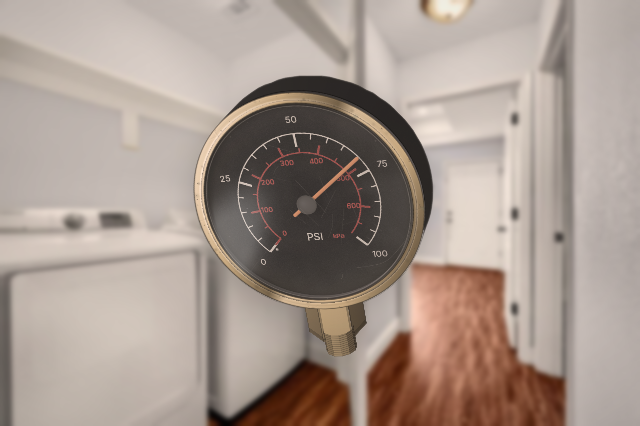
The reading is 70
